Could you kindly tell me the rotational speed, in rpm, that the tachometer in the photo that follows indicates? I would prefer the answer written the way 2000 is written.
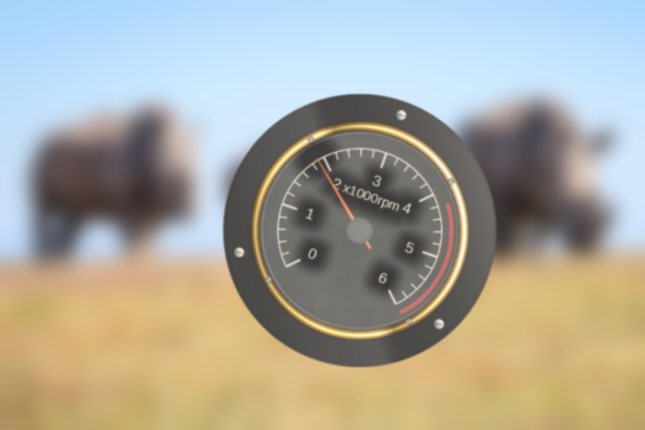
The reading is 1900
